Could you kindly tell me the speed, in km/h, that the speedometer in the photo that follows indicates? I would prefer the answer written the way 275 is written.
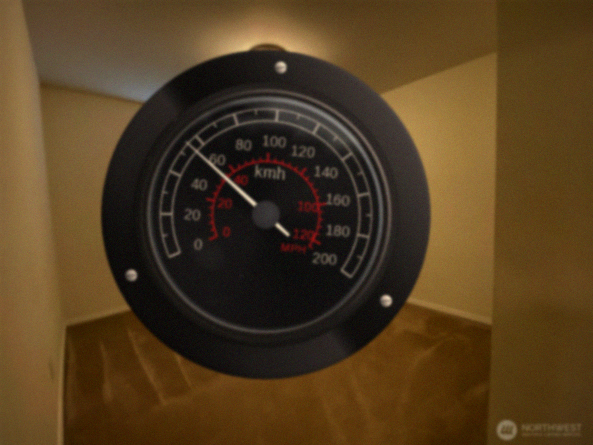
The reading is 55
